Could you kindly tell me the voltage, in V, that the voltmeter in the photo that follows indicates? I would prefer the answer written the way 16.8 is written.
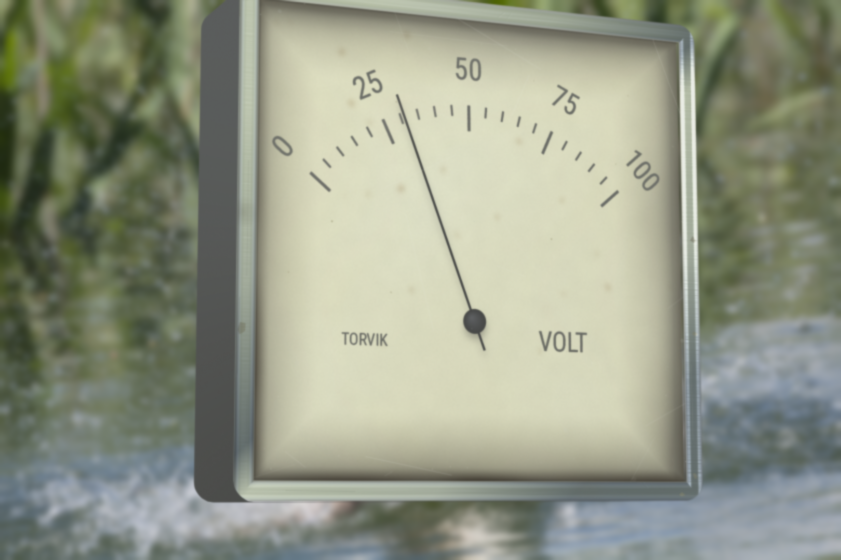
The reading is 30
